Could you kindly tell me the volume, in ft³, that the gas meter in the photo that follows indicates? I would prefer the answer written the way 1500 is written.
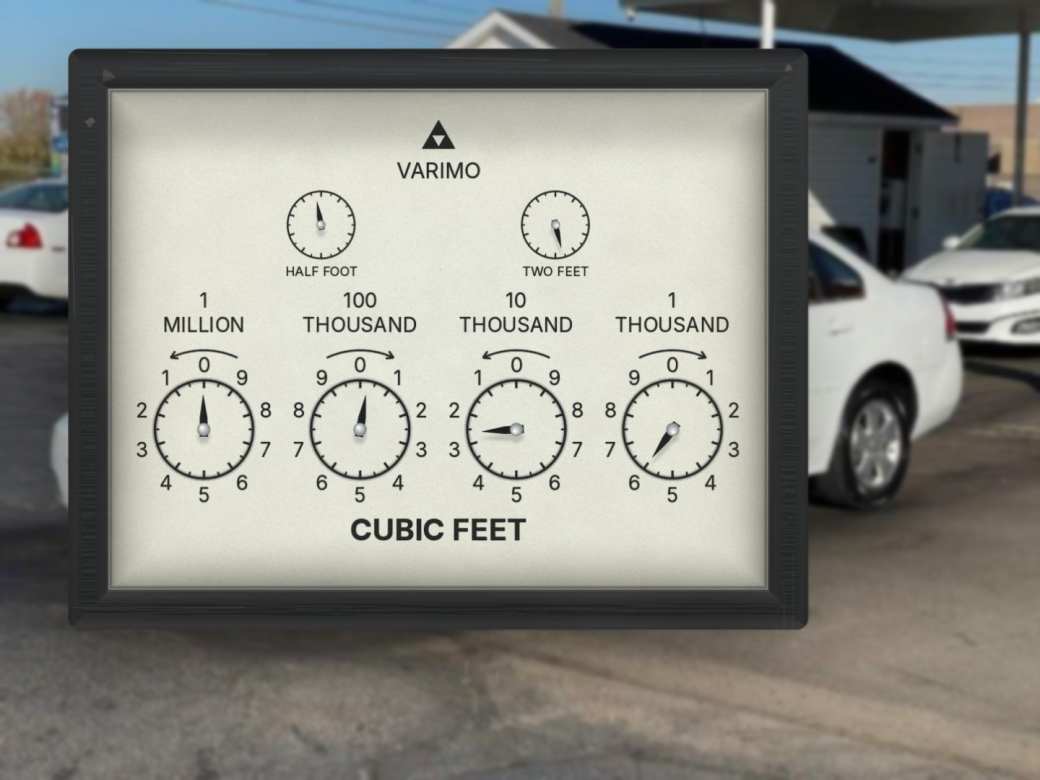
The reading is 2600
